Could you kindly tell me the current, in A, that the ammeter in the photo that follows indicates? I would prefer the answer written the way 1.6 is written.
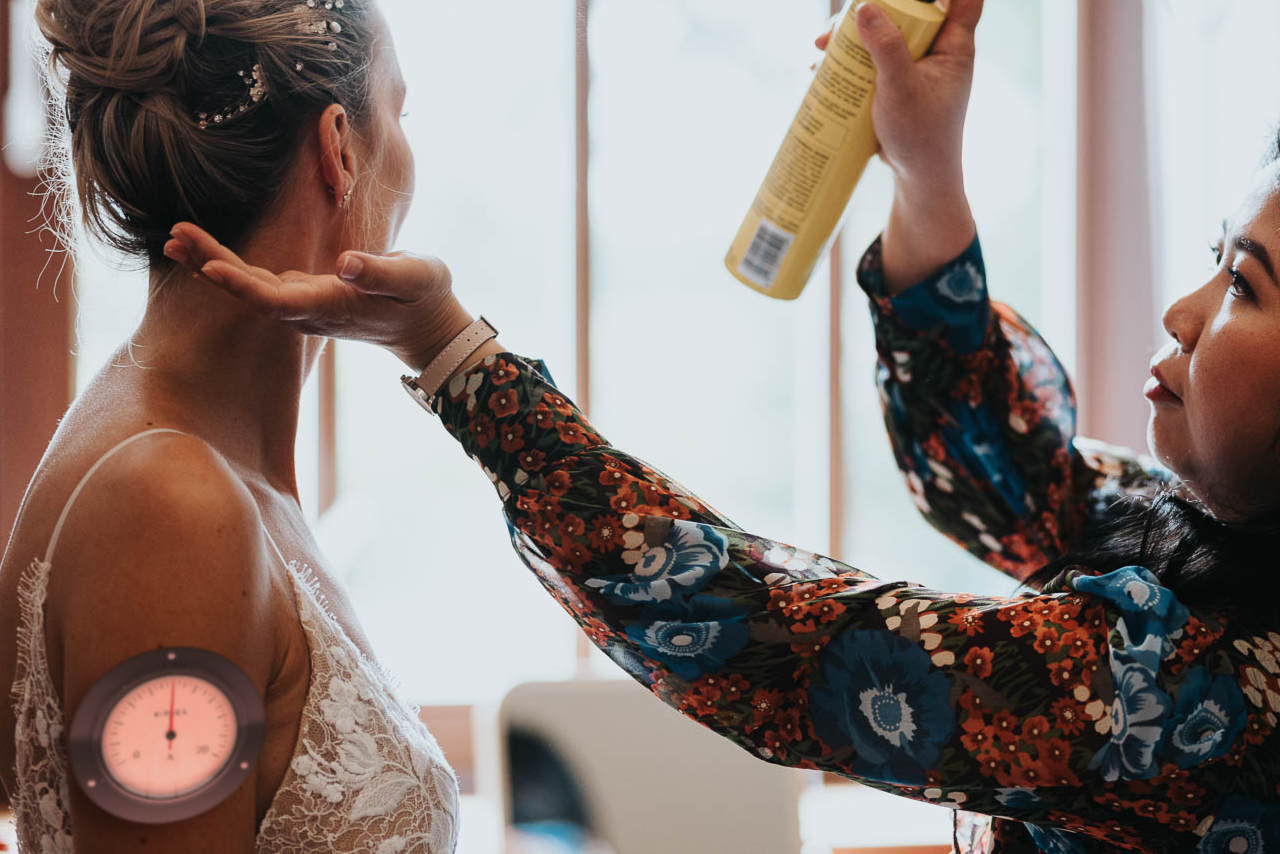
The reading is 10
